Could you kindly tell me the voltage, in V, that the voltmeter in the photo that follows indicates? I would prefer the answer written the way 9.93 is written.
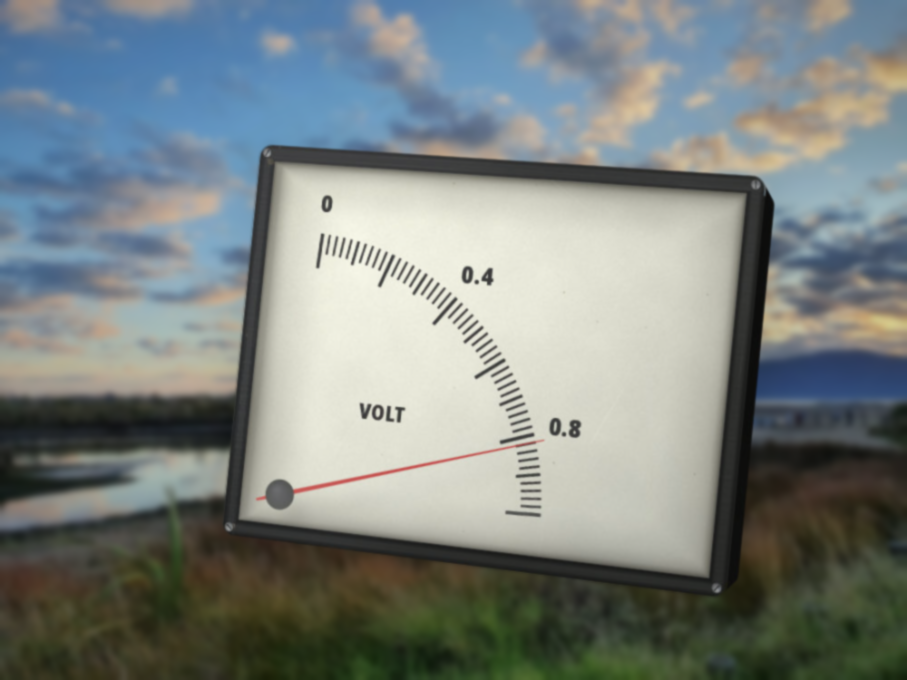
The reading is 0.82
